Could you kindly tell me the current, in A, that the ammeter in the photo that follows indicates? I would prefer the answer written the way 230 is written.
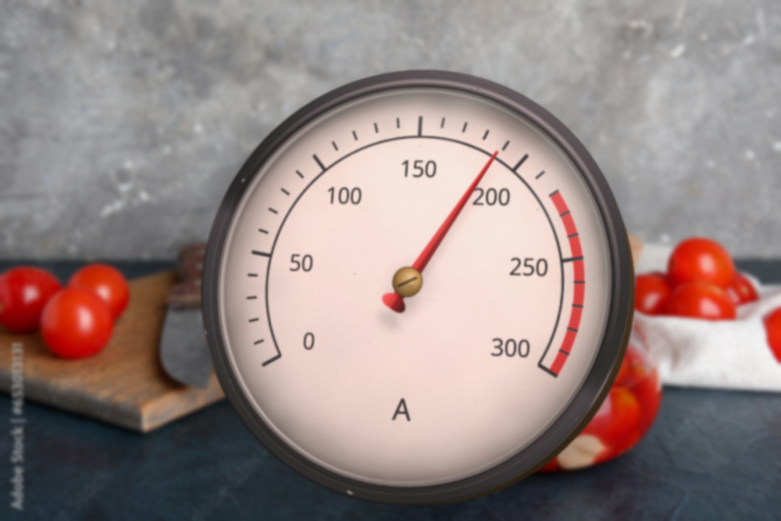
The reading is 190
